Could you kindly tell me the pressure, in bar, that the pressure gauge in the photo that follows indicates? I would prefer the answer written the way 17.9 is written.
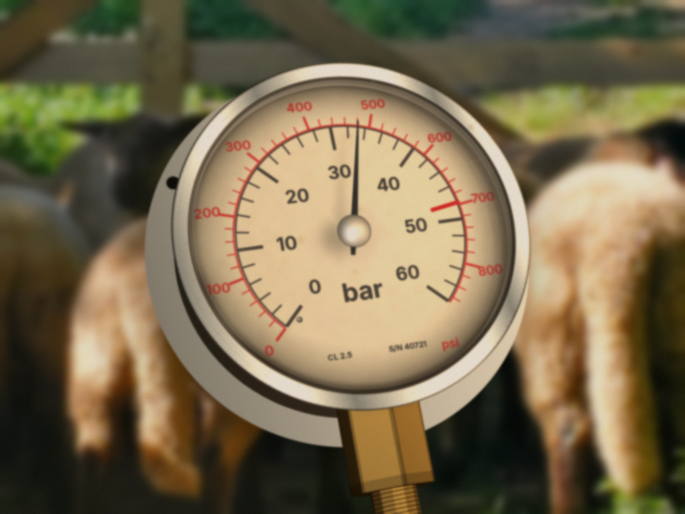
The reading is 33
